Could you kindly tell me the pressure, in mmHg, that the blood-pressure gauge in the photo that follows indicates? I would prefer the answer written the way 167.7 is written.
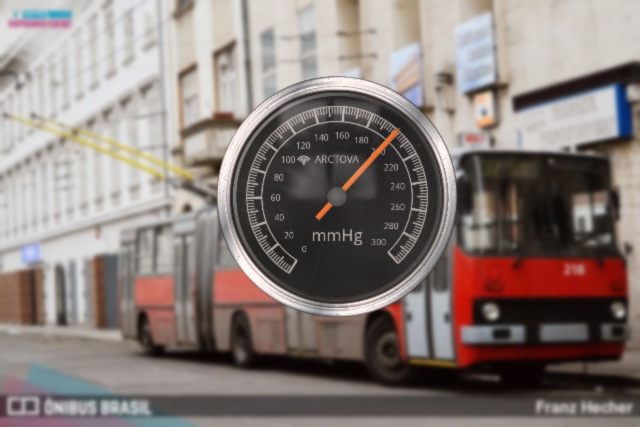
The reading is 200
